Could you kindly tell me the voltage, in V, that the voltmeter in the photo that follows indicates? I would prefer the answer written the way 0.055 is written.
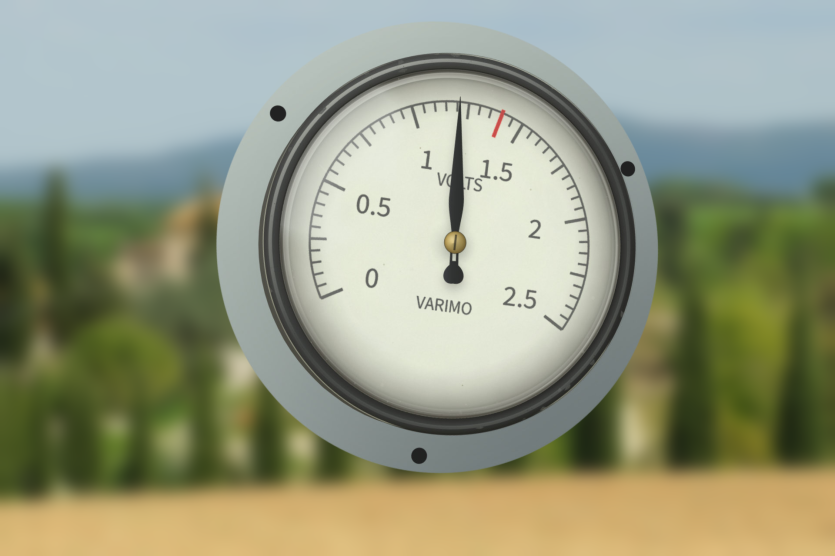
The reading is 1.2
